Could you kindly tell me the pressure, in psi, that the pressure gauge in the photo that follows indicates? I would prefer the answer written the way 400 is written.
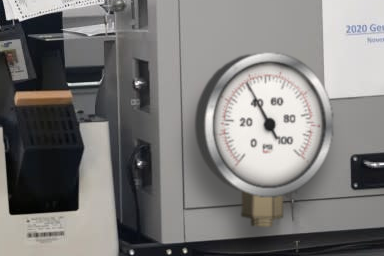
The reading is 40
